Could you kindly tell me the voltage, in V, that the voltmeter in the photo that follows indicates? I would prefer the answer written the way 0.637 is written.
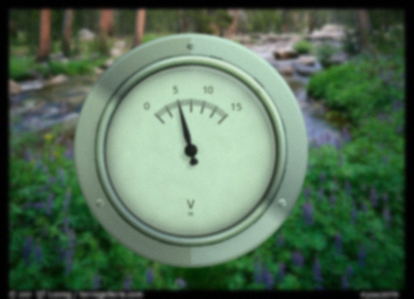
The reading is 5
